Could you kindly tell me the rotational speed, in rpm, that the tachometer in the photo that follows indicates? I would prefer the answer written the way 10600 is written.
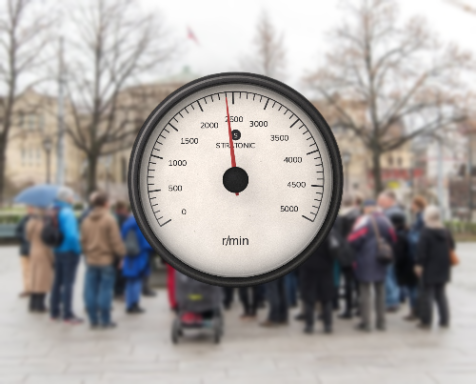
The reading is 2400
